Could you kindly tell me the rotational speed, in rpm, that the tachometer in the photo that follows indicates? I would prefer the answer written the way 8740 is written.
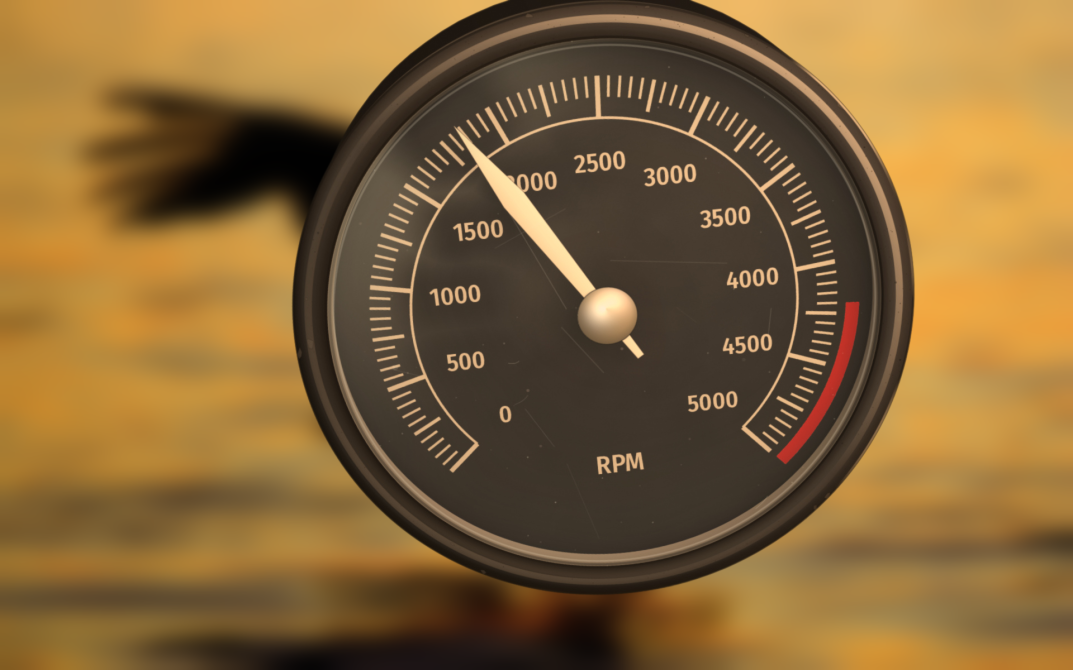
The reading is 1850
